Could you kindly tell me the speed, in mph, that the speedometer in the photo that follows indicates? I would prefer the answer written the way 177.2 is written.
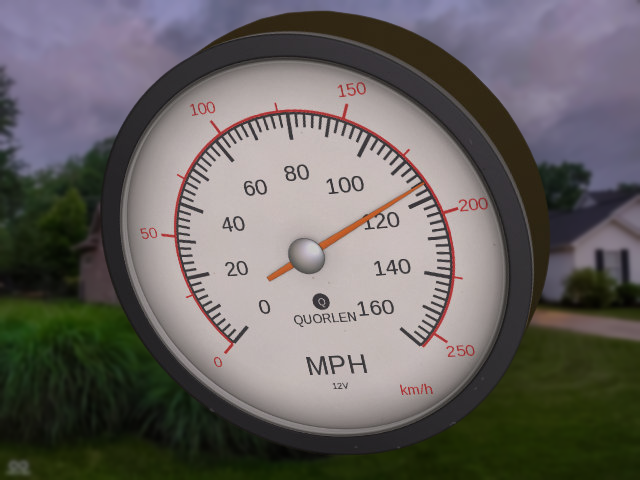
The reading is 116
